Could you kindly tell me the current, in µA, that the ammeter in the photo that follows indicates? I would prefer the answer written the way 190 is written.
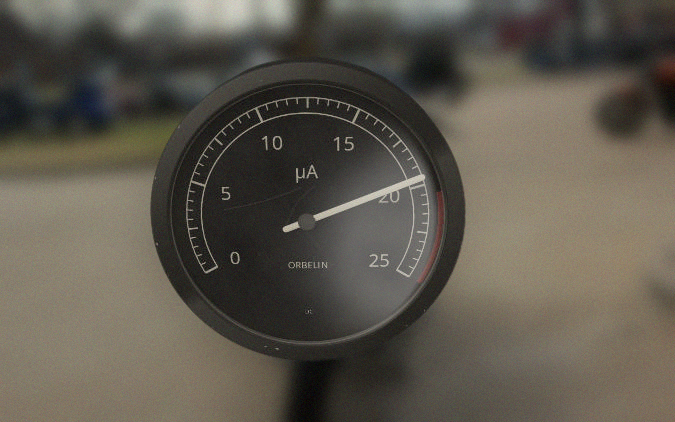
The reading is 19.5
